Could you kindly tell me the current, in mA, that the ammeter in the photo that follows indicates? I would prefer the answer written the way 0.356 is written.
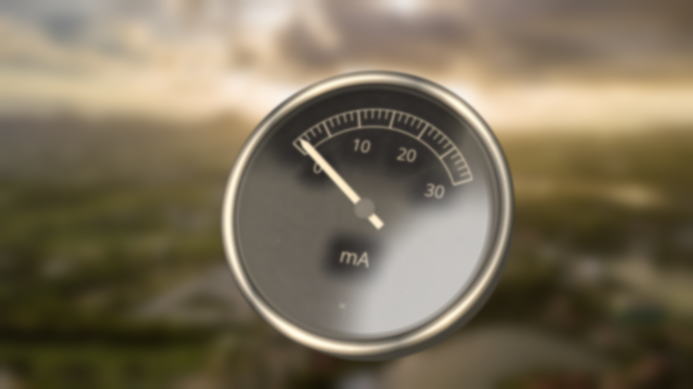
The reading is 1
